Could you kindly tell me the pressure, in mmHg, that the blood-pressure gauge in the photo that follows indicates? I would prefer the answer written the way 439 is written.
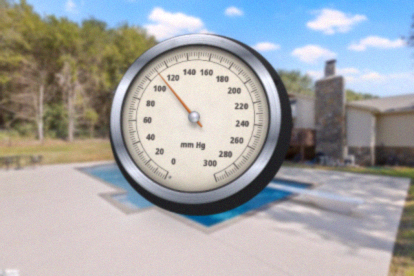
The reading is 110
